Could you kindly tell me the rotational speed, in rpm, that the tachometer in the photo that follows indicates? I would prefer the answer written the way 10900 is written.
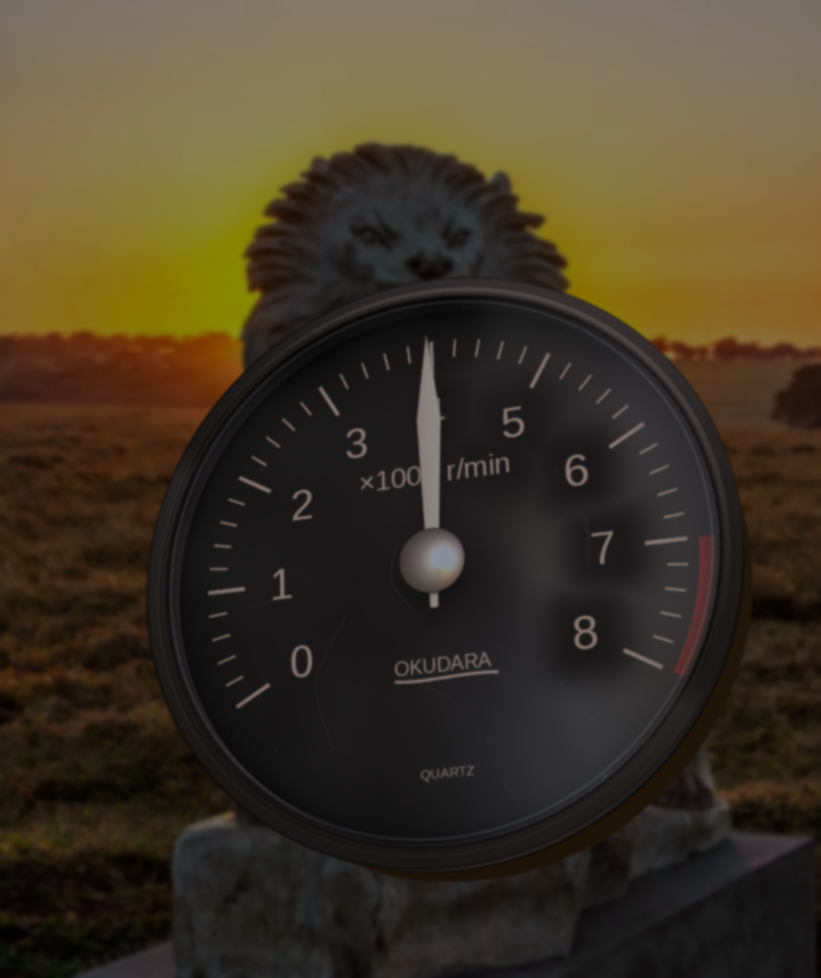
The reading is 4000
